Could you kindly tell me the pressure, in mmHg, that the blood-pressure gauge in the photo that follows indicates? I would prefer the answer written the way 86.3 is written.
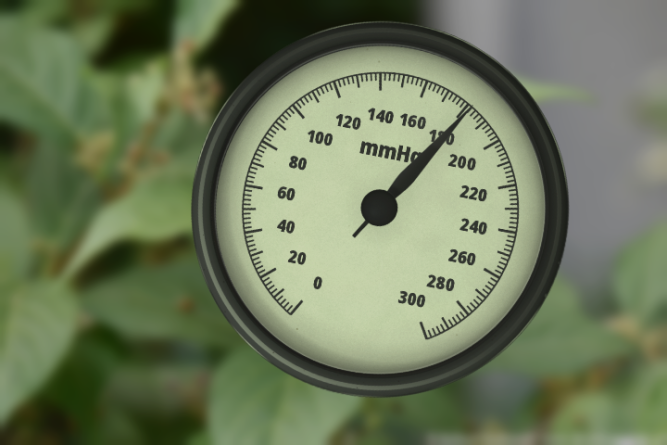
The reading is 182
